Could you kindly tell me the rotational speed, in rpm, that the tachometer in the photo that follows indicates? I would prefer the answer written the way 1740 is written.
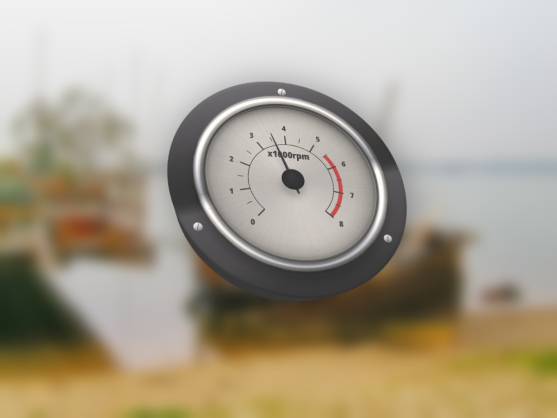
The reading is 3500
